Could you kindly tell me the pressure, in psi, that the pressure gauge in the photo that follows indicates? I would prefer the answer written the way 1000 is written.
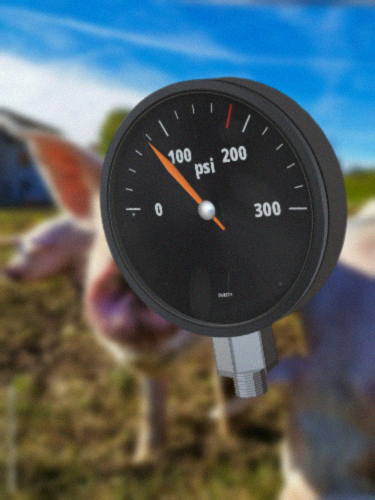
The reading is 80
